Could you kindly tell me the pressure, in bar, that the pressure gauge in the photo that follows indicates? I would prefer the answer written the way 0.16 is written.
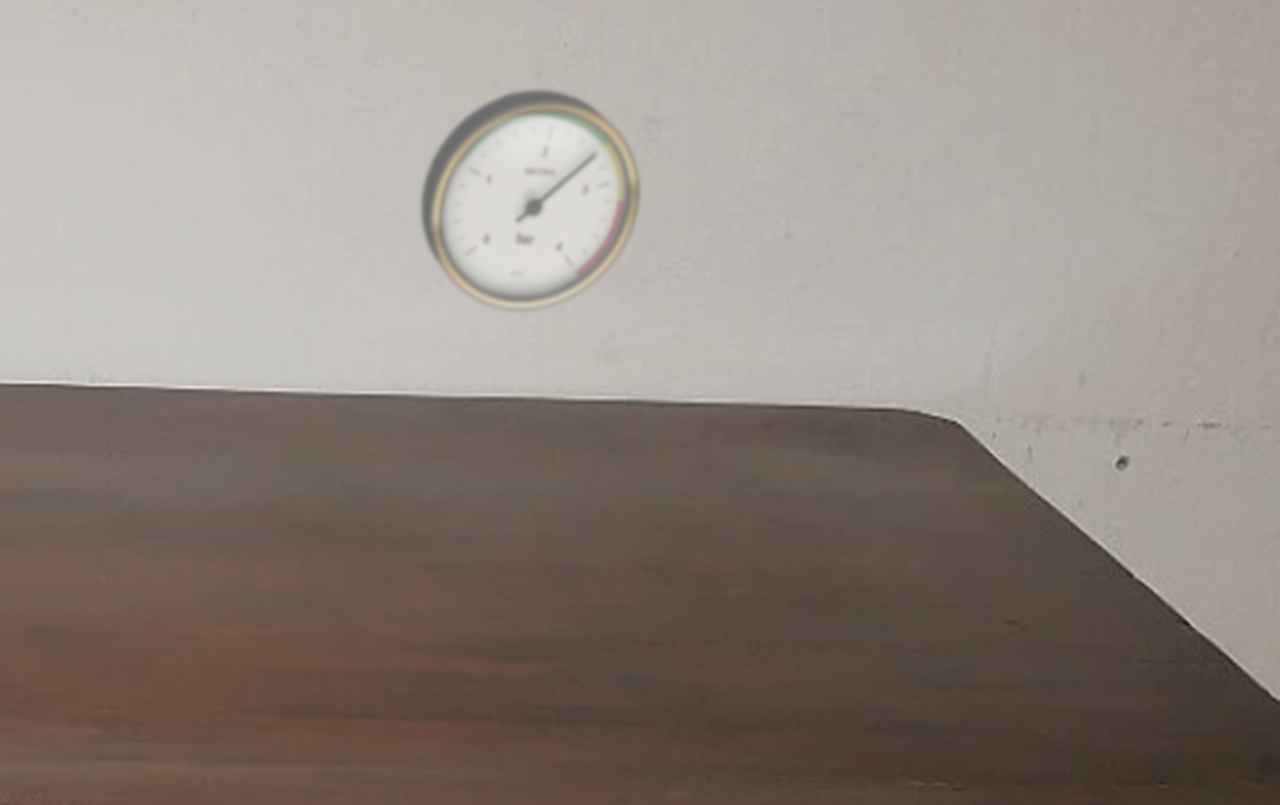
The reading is 2.6
